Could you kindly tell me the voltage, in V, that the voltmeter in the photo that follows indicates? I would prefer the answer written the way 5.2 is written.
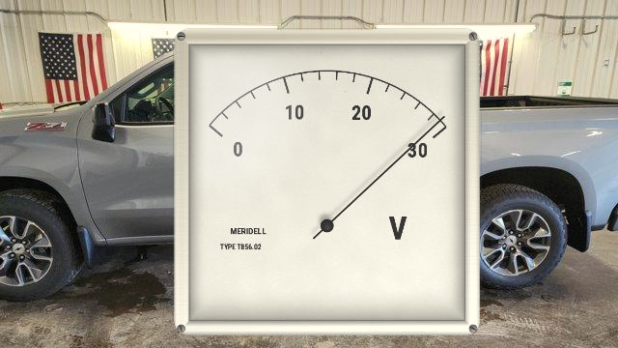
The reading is 29
